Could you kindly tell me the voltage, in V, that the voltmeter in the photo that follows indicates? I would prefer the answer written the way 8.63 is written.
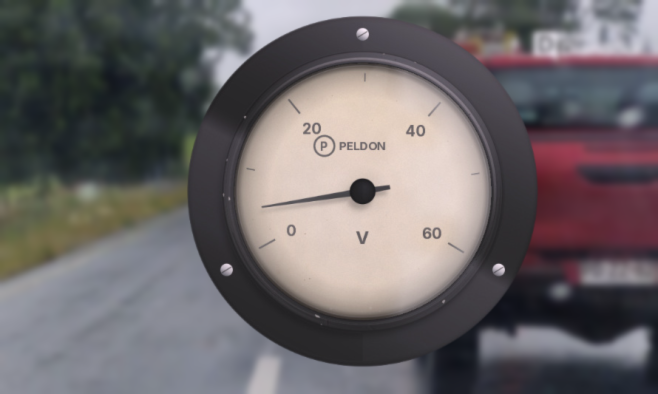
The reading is 5
